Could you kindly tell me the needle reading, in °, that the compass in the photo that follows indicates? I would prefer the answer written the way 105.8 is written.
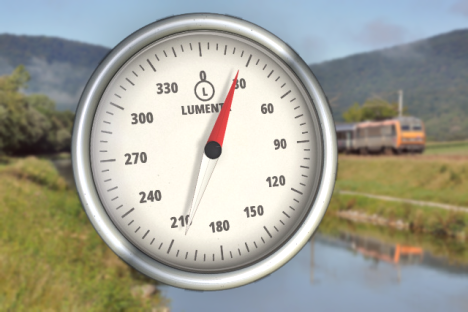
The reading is 25
